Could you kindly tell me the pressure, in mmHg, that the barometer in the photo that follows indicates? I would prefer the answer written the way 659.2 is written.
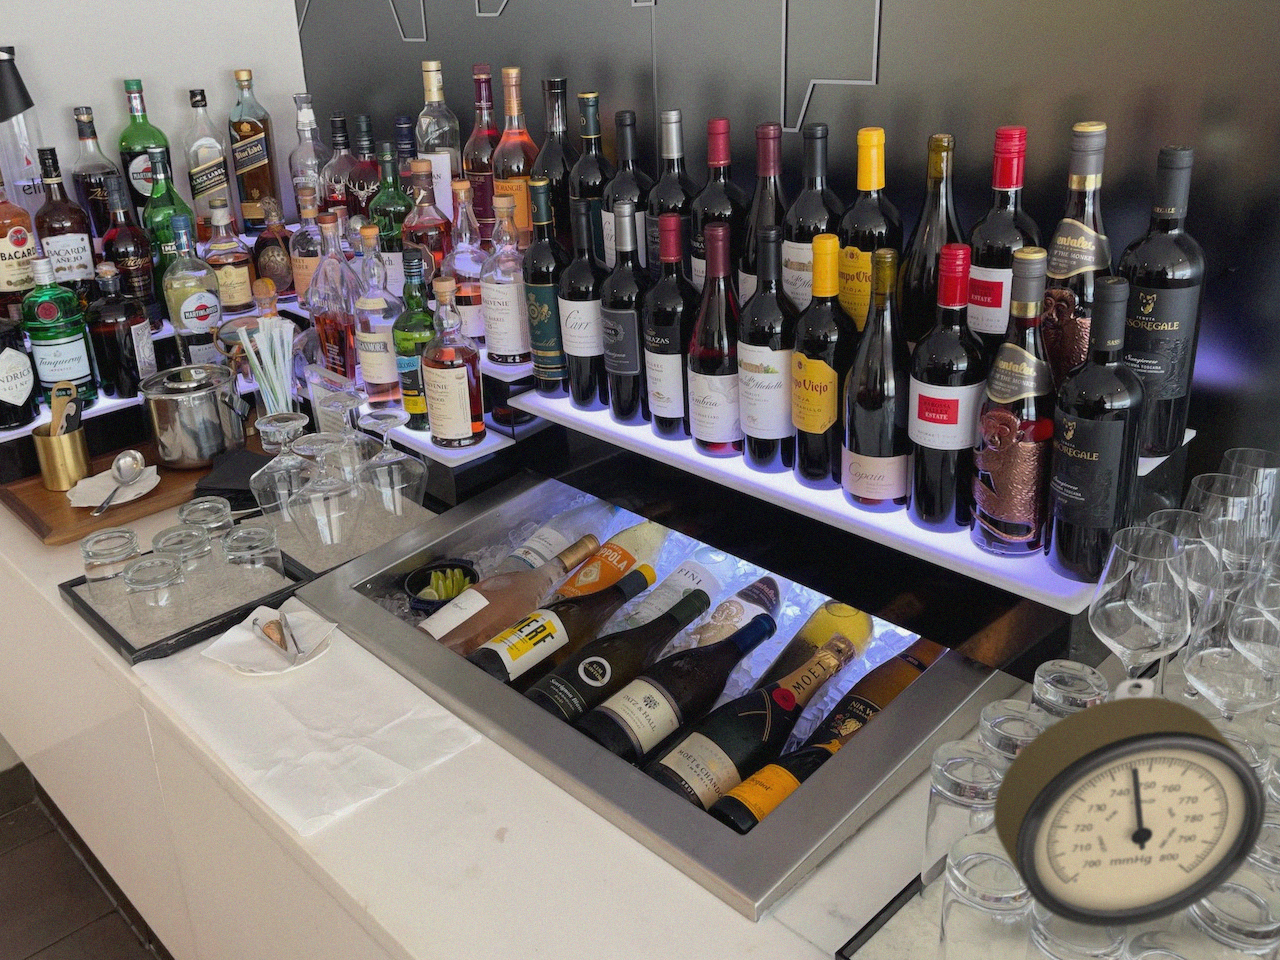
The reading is 745
